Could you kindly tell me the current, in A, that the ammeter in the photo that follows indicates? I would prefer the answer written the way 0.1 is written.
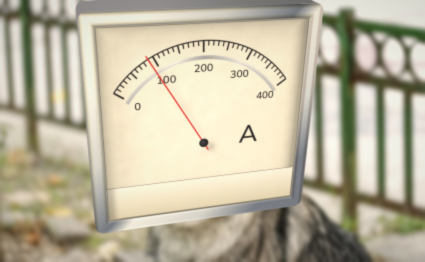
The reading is 90
